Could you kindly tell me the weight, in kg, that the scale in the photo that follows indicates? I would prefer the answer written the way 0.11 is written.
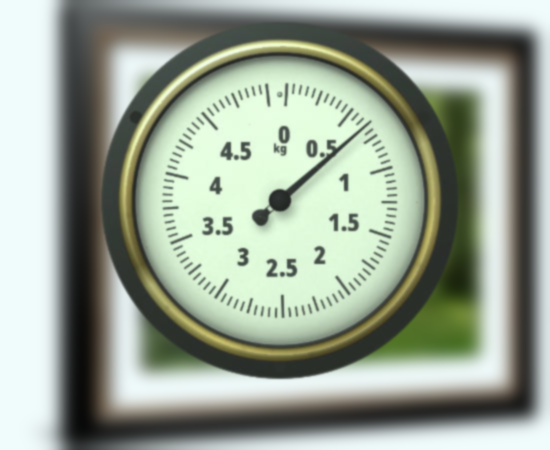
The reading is 0.65
